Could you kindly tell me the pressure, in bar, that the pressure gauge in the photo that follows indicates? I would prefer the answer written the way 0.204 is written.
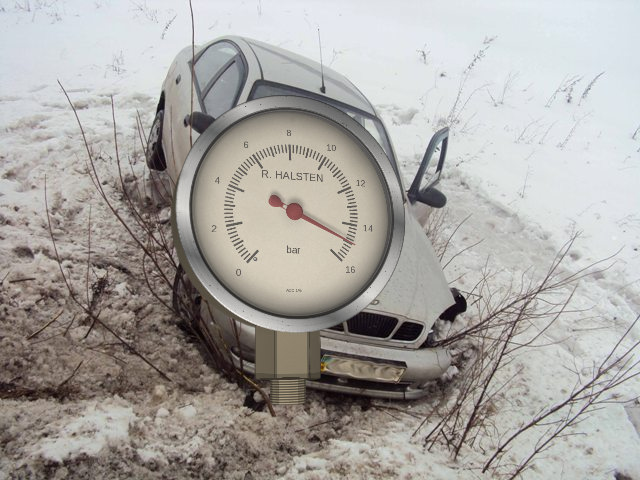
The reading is 15
